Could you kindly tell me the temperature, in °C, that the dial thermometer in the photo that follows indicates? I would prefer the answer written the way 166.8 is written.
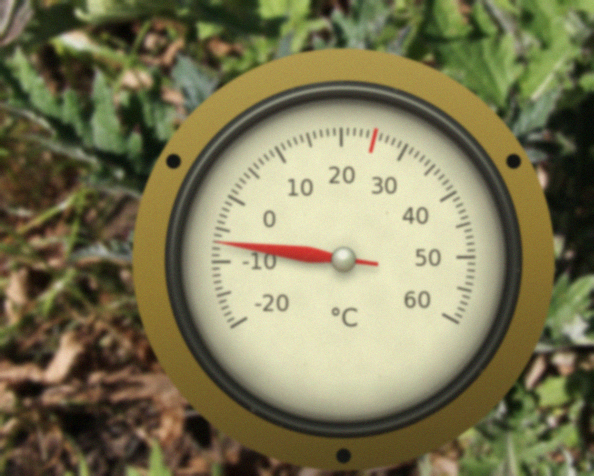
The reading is -7
